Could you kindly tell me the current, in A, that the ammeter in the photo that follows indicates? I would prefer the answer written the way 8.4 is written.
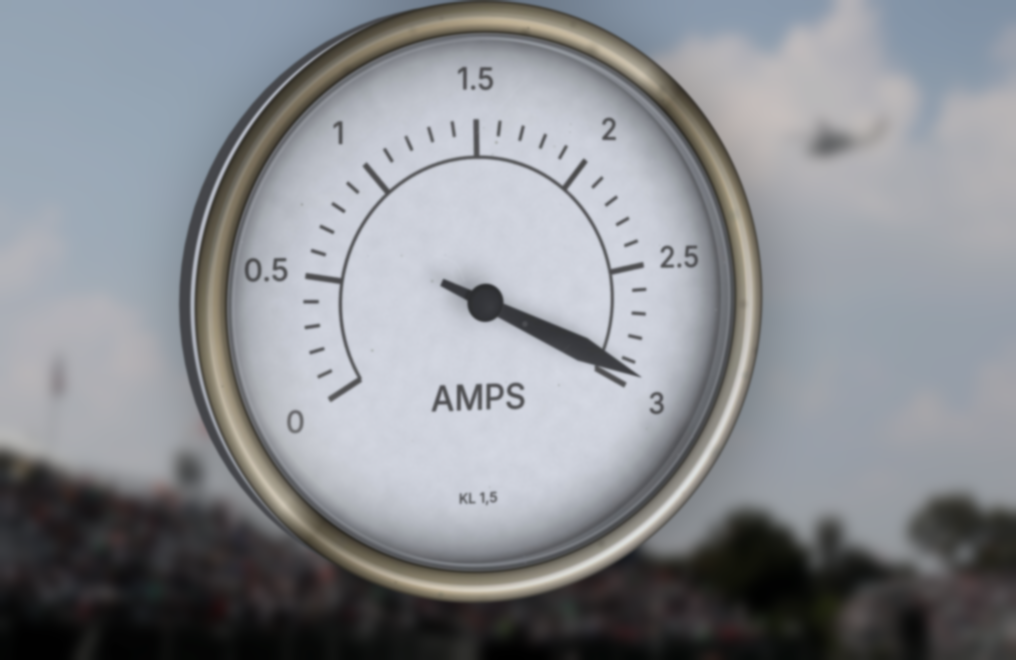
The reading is 2.95
